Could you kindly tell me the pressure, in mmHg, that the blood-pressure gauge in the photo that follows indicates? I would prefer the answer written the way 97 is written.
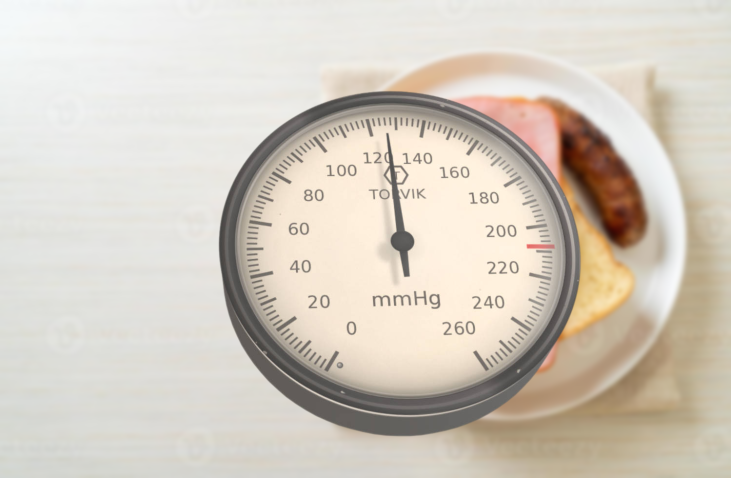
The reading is 126
